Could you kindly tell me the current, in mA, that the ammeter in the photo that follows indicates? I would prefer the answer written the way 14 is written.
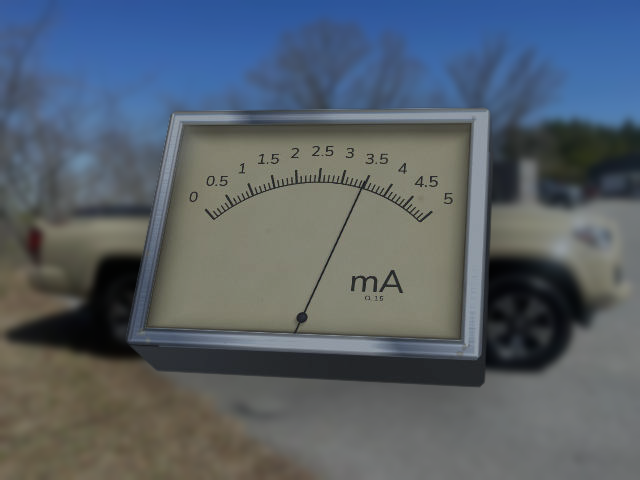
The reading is 3.5
